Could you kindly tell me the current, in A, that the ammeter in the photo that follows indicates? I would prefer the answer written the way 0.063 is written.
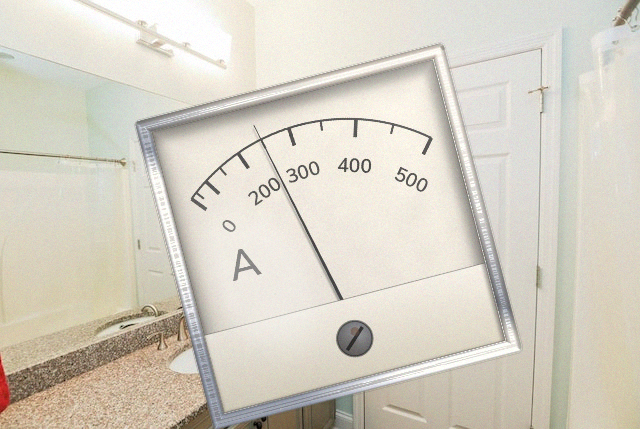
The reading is 250
